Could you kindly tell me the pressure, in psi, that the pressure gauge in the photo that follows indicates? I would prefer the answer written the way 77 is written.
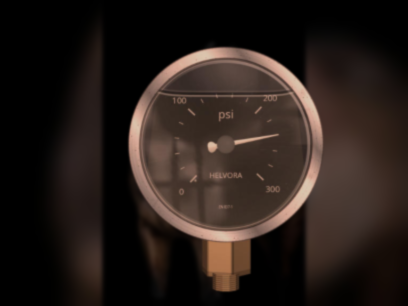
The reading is 240
